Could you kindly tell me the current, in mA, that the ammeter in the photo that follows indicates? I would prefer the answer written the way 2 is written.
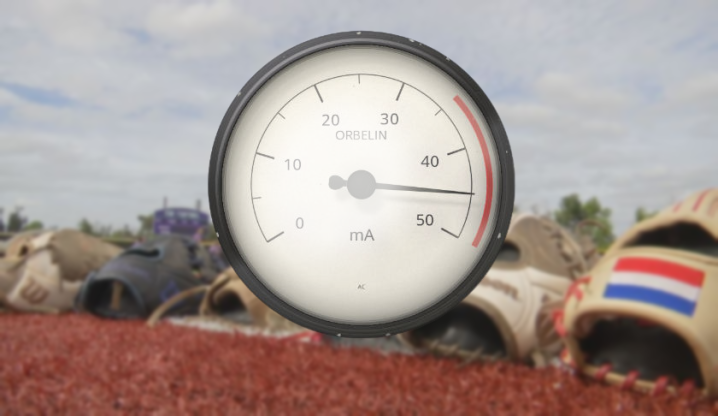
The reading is 45
